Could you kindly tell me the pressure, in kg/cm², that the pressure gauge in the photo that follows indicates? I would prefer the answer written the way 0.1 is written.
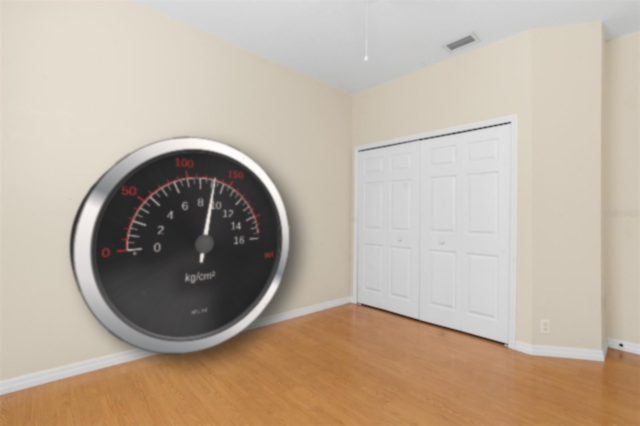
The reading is 9
